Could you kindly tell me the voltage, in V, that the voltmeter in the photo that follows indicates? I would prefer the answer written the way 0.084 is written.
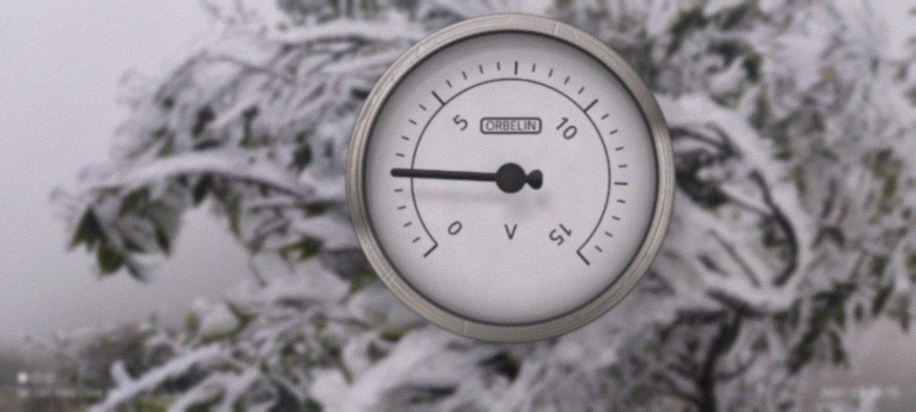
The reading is 2.5
